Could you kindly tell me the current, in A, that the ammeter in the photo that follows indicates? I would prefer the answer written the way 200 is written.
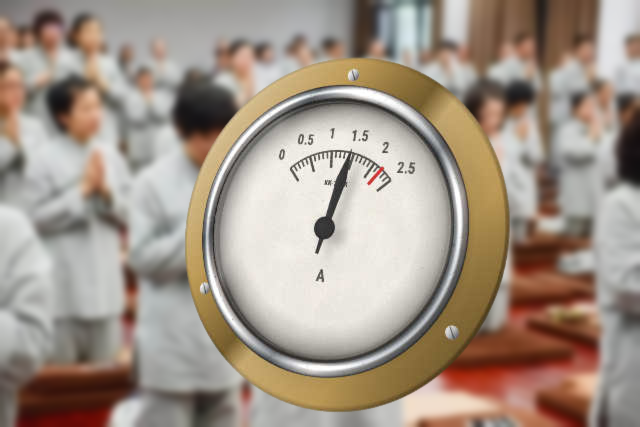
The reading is 1.5
